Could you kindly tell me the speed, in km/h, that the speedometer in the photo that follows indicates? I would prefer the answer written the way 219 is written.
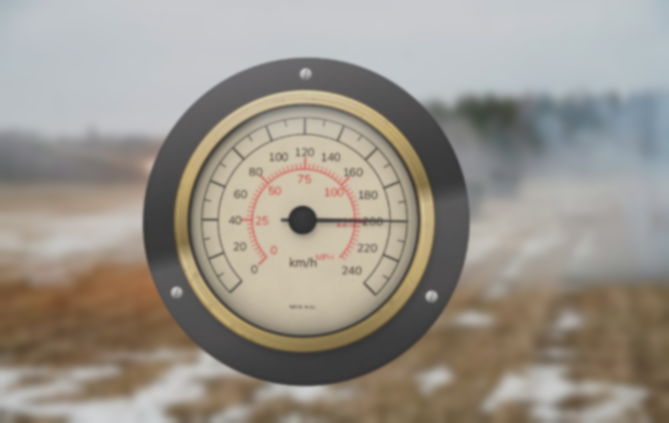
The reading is 200
